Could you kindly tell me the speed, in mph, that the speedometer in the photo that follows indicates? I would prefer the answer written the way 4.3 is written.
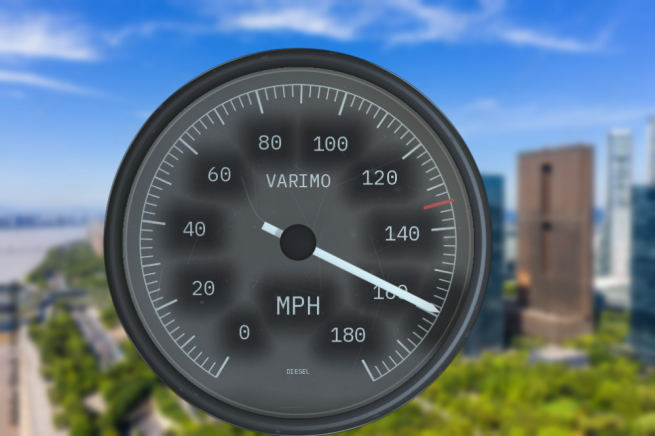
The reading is 159
